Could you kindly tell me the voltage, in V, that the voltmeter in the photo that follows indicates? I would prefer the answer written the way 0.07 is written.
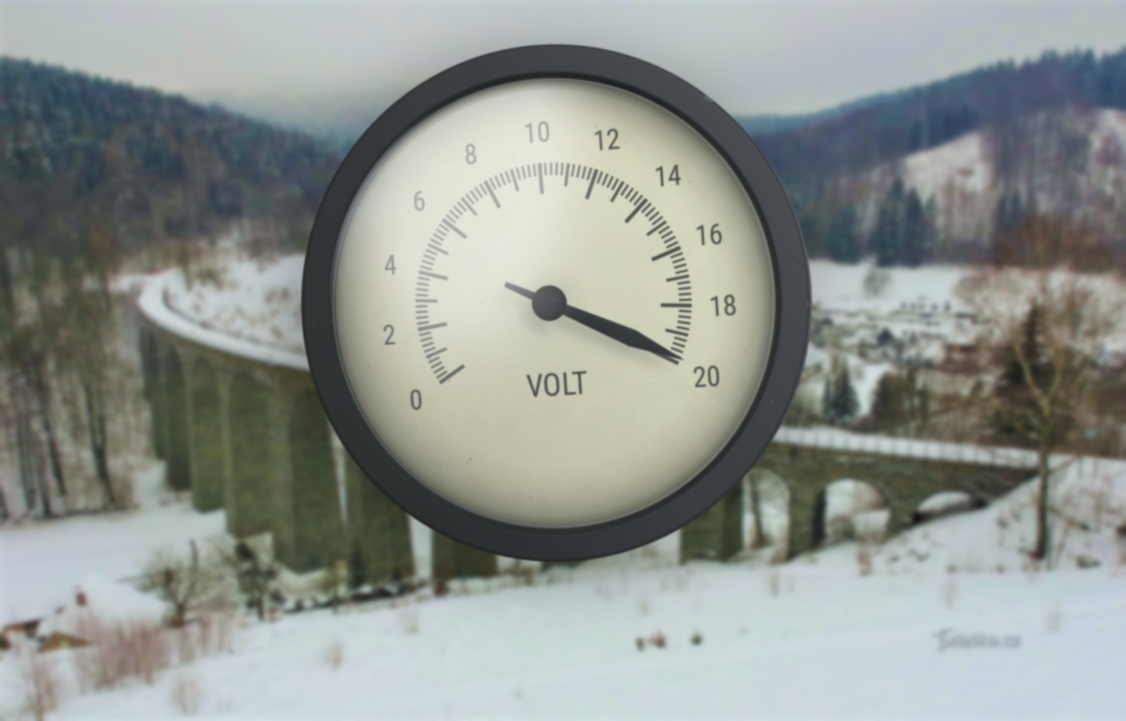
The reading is 19.8
